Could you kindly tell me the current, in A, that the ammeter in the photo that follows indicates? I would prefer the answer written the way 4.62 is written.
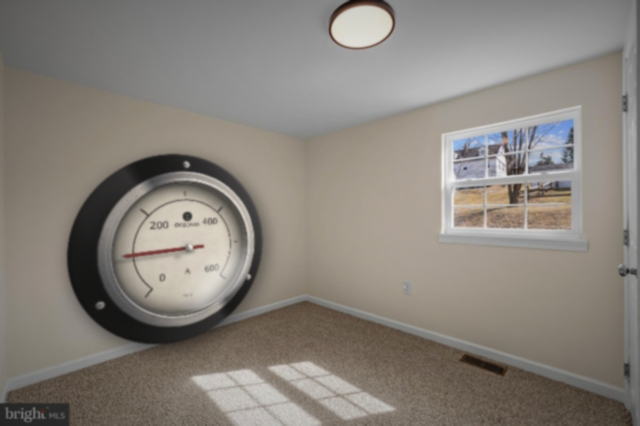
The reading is 100
